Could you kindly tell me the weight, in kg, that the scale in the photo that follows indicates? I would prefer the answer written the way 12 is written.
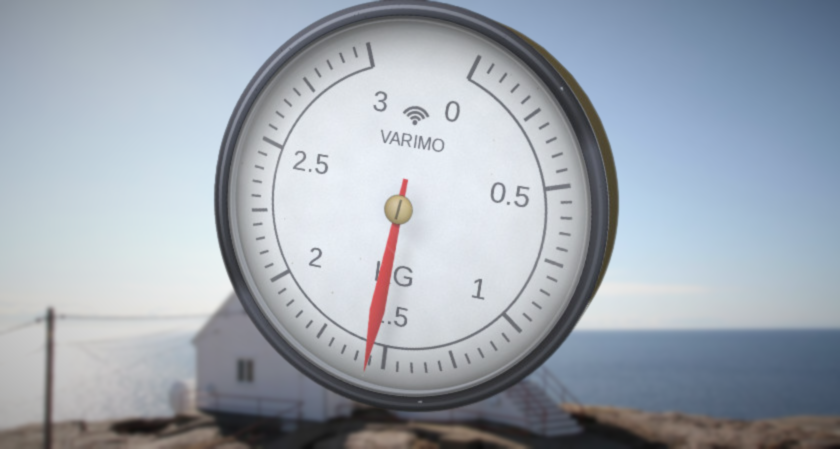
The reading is 1.55
